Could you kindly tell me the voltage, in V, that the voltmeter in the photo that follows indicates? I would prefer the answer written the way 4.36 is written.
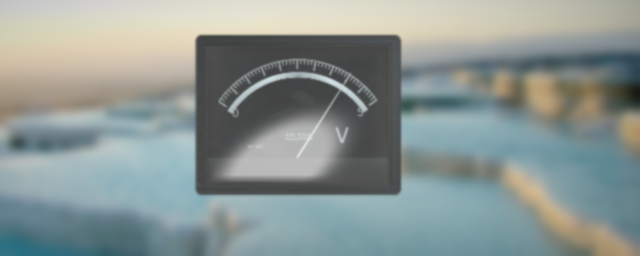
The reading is 4
